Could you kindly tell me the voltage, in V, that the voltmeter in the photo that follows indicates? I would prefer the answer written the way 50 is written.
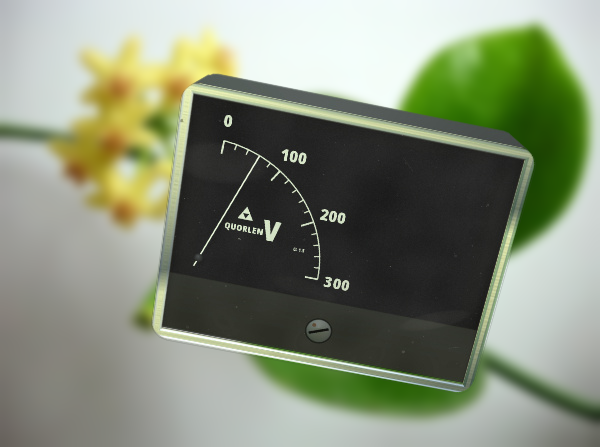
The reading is 60
